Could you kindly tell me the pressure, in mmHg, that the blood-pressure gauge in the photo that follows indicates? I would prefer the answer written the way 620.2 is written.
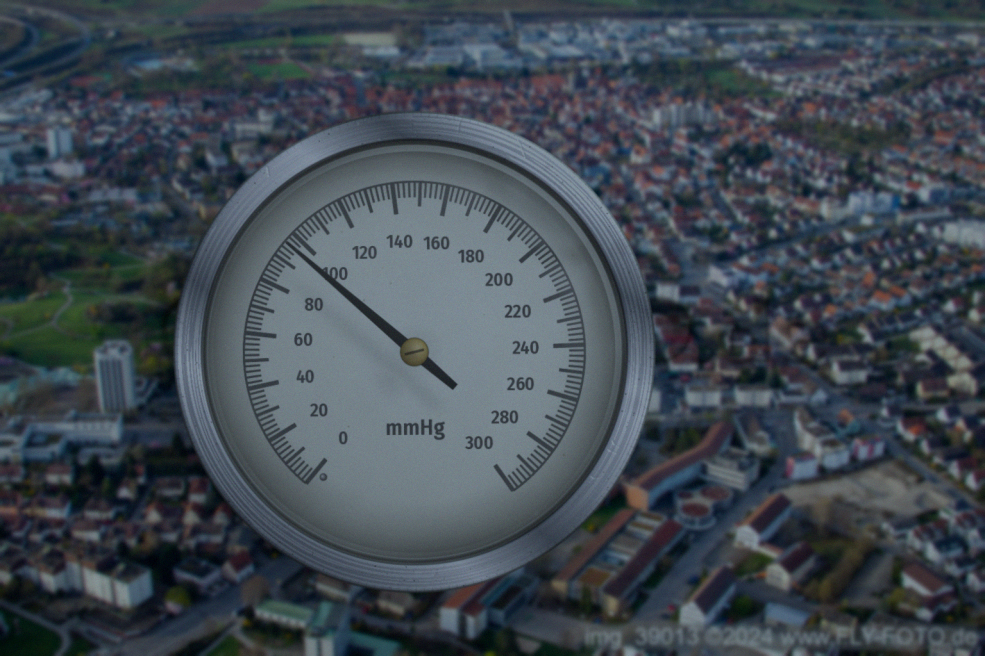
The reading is 96
